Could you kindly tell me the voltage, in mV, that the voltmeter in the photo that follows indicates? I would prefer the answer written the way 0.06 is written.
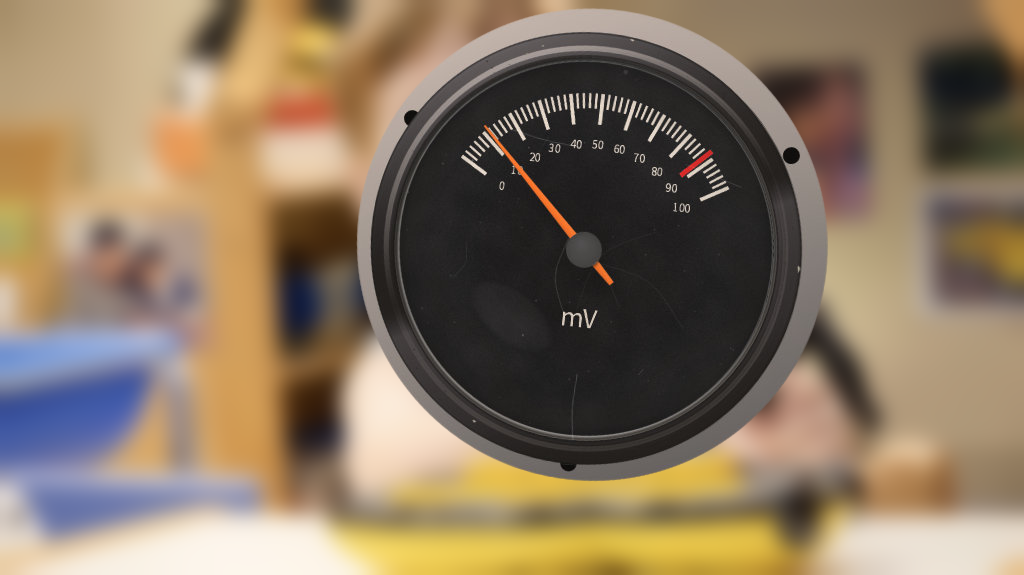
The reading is 12
